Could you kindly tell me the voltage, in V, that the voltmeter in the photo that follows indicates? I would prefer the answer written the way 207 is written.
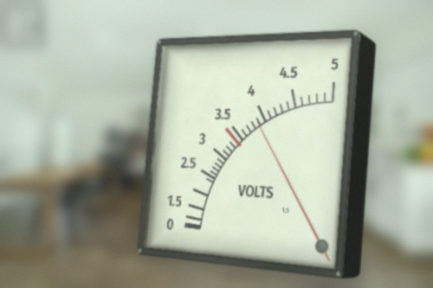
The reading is 3.9
